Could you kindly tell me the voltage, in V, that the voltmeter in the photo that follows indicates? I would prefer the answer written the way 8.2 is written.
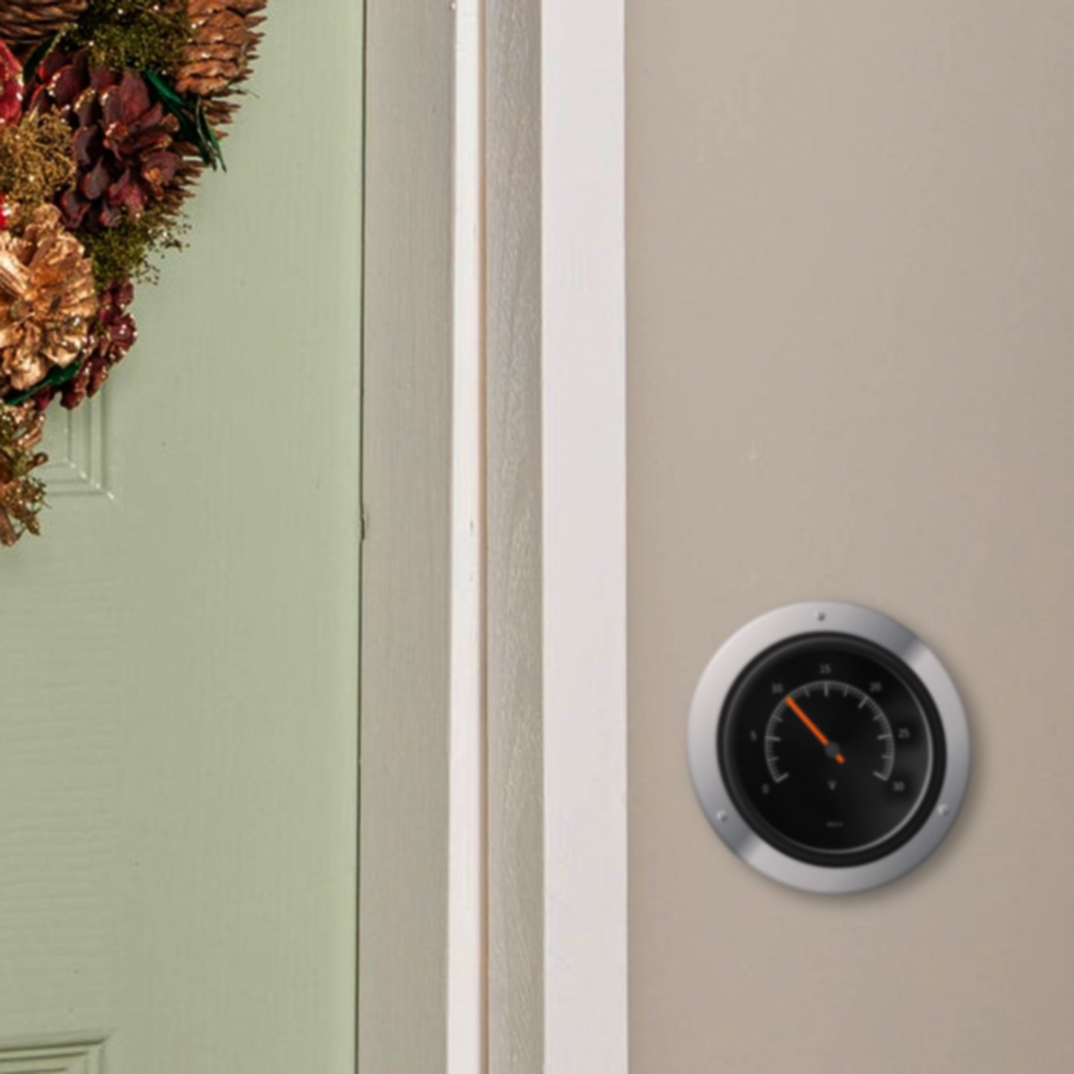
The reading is 10
